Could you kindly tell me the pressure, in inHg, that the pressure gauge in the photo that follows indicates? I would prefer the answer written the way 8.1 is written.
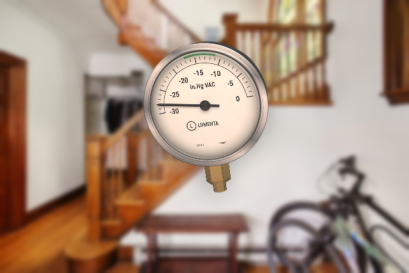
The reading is -28
